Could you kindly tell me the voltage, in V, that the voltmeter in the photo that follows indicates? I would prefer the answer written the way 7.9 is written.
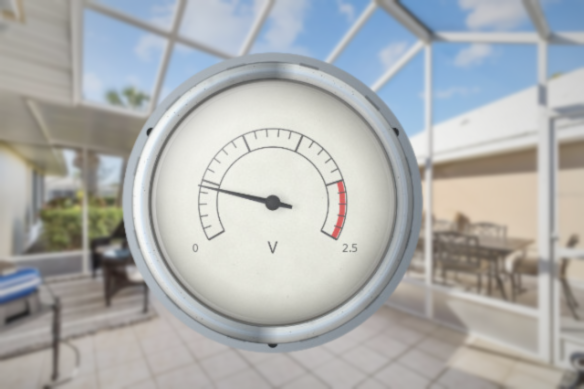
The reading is 0.45
